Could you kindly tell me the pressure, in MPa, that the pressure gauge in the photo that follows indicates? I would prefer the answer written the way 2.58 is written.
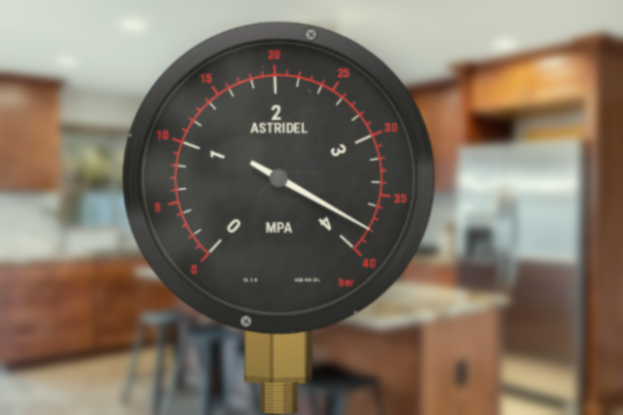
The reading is 3.8
